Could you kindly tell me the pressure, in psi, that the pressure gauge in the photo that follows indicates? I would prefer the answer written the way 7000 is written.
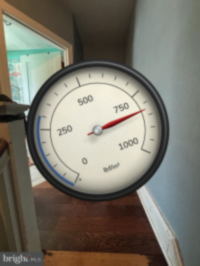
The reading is 825
